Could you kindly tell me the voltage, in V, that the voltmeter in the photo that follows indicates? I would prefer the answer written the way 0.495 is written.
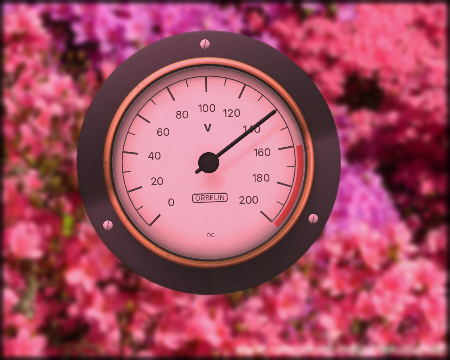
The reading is 140
